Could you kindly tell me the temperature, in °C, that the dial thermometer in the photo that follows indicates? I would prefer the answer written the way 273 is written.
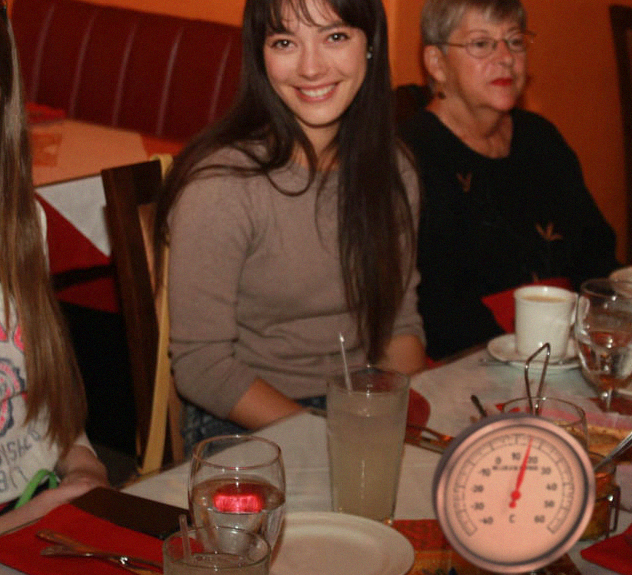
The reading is 15
